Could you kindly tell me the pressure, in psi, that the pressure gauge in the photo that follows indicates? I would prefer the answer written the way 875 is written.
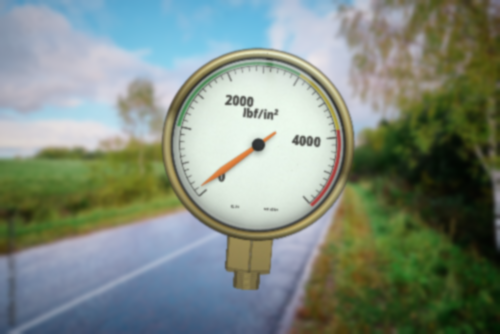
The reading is 100
